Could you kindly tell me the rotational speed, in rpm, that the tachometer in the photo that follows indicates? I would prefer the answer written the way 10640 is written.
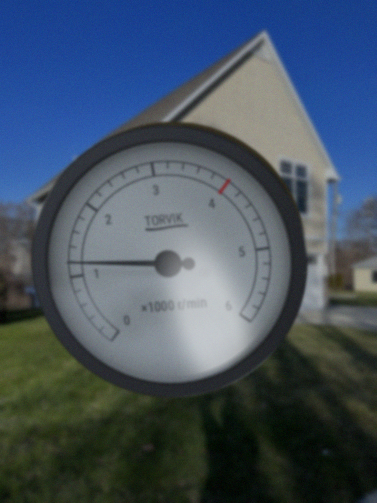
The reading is 1200
